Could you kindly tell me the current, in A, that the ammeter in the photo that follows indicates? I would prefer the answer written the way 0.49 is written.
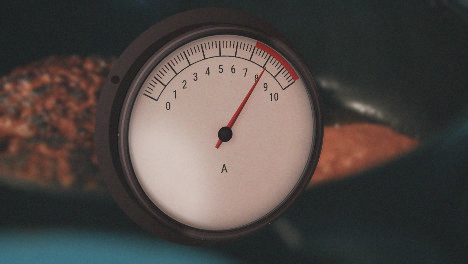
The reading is 8
